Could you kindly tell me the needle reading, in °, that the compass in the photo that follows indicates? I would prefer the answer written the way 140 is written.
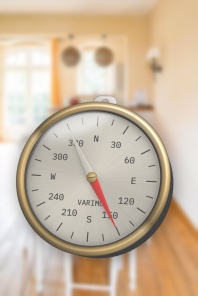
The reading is 150
